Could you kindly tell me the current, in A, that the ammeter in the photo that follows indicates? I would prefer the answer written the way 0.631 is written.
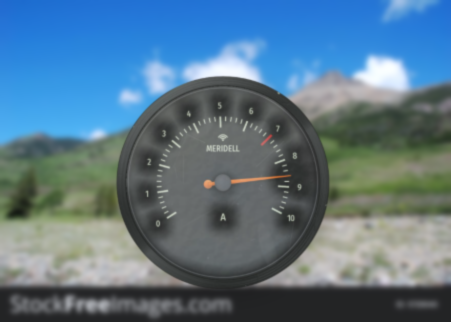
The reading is 8.6
